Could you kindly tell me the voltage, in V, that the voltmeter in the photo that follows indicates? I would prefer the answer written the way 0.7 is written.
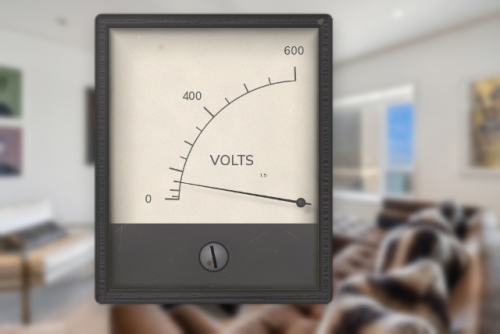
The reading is 150
